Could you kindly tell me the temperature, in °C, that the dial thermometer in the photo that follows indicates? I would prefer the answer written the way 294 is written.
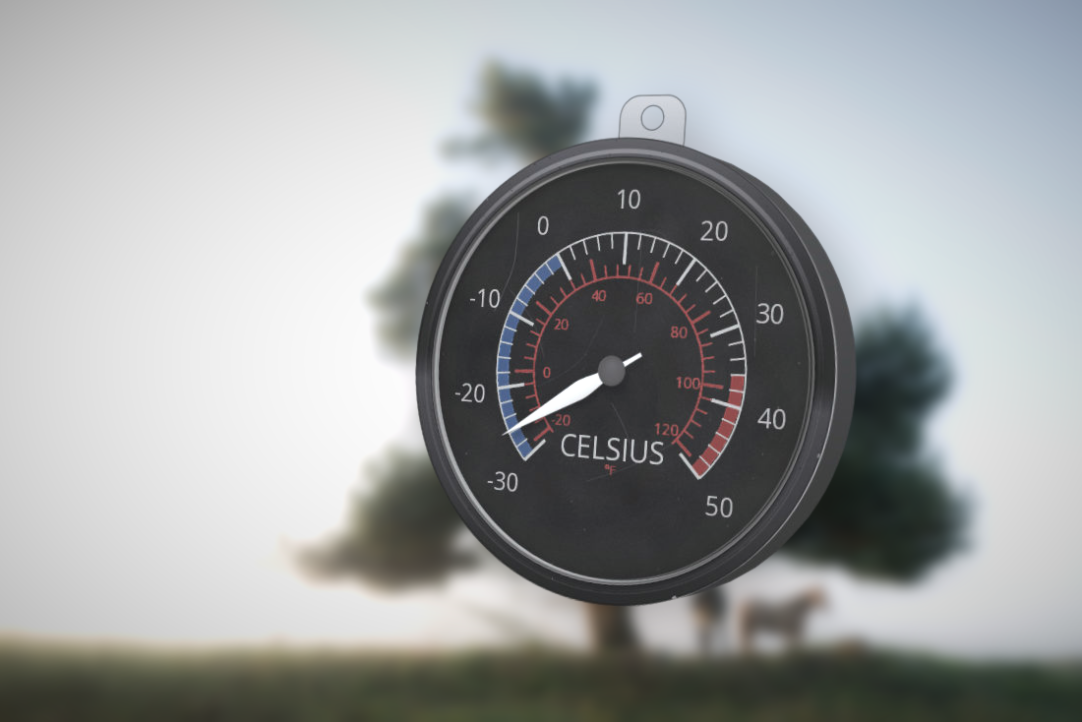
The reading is -26
